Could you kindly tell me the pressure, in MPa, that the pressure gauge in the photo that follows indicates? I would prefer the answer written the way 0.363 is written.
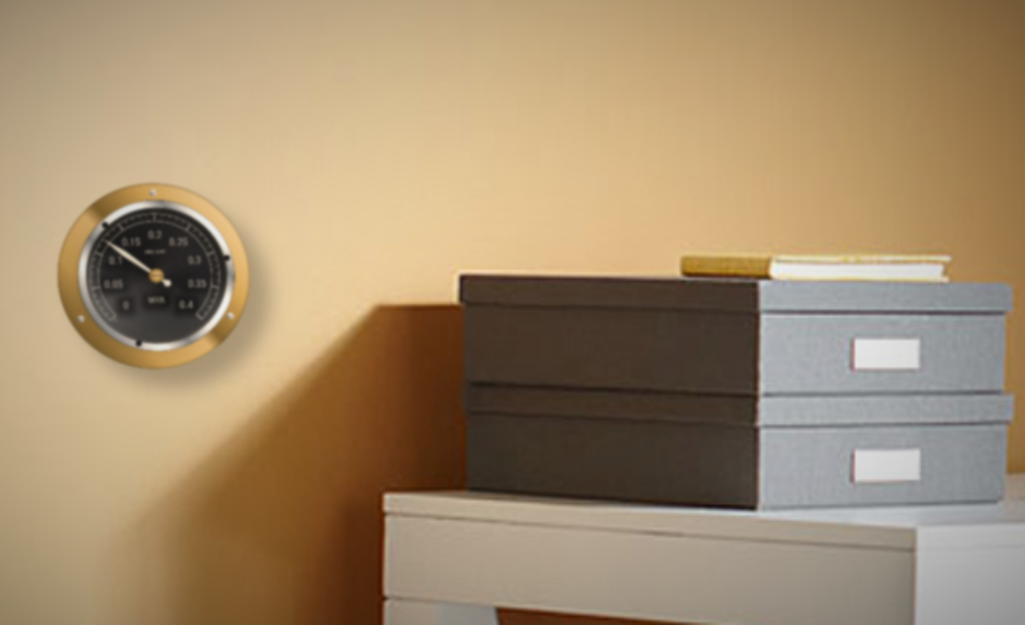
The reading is 0.12
